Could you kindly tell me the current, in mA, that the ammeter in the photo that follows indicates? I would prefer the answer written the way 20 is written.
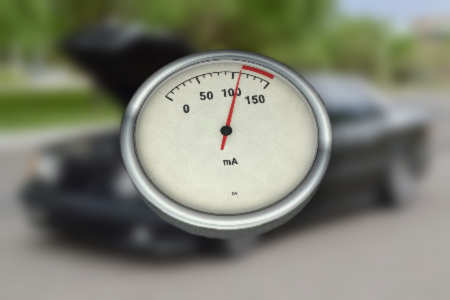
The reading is 110
